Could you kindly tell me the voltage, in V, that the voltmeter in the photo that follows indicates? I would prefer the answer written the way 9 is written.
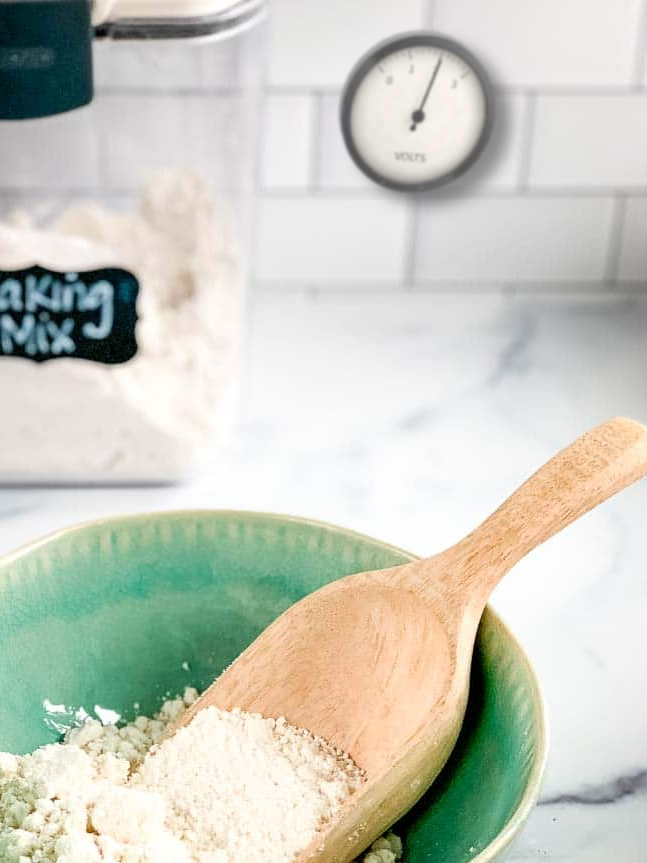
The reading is 2
